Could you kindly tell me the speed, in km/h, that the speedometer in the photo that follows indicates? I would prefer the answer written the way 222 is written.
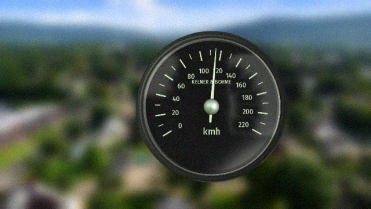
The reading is 115
